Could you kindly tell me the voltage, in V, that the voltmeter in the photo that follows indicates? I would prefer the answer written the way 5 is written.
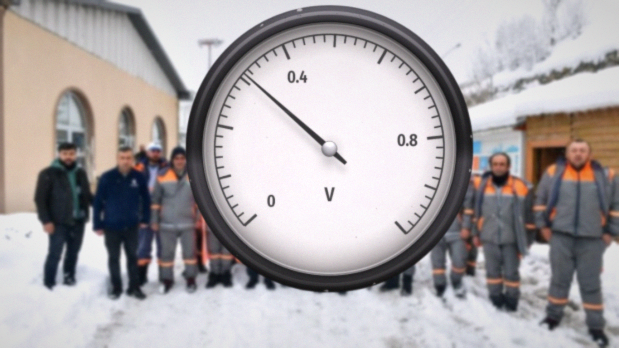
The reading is 0.31
